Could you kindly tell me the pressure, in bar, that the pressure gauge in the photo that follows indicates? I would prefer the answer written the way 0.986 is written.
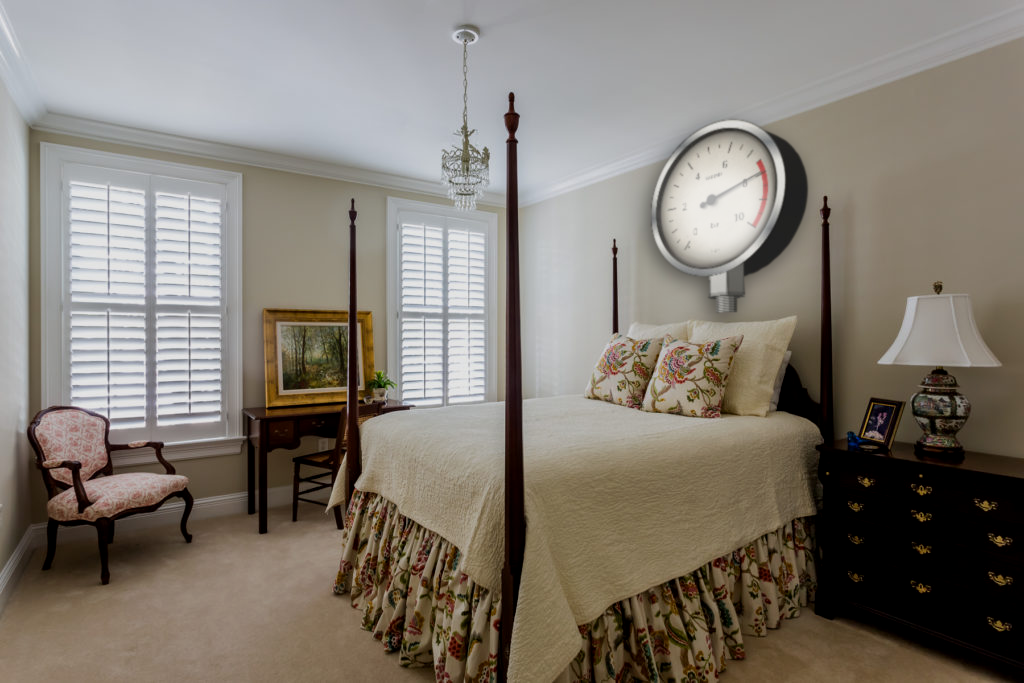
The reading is 8
